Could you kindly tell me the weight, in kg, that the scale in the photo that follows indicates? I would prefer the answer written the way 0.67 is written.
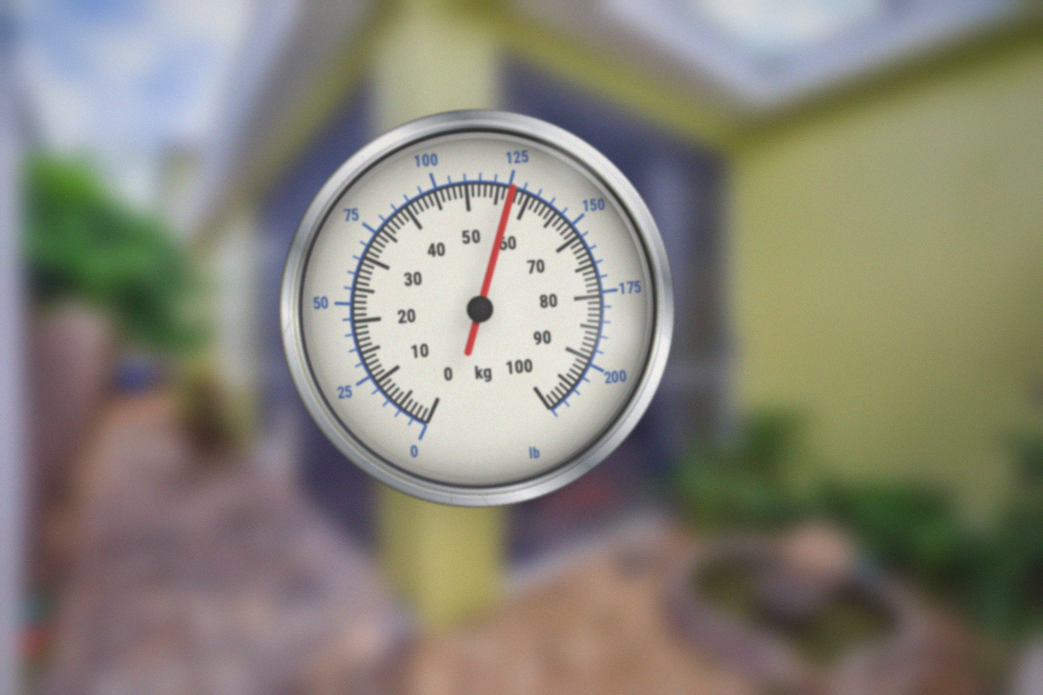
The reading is 57
